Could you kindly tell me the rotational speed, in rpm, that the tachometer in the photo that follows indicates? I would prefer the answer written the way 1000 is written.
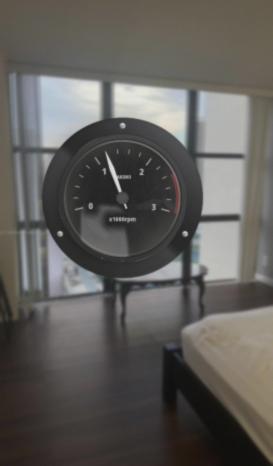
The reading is 1200
